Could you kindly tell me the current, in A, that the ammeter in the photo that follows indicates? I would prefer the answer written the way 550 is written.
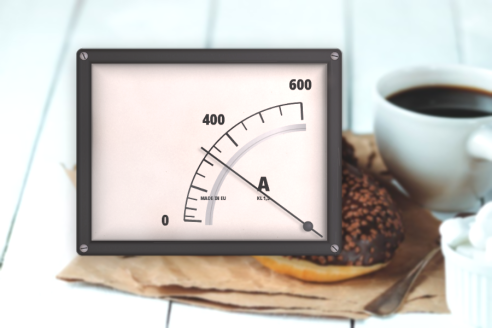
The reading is 325
